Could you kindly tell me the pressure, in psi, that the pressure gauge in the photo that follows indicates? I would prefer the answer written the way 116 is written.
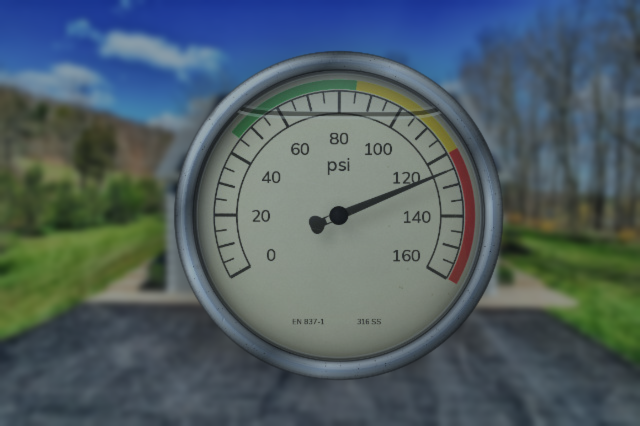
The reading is 125
